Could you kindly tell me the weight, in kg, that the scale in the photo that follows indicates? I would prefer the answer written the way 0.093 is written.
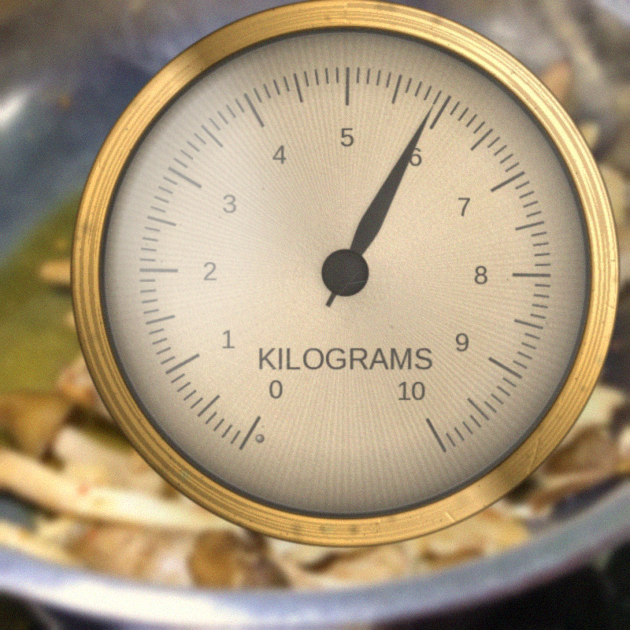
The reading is 5.9
